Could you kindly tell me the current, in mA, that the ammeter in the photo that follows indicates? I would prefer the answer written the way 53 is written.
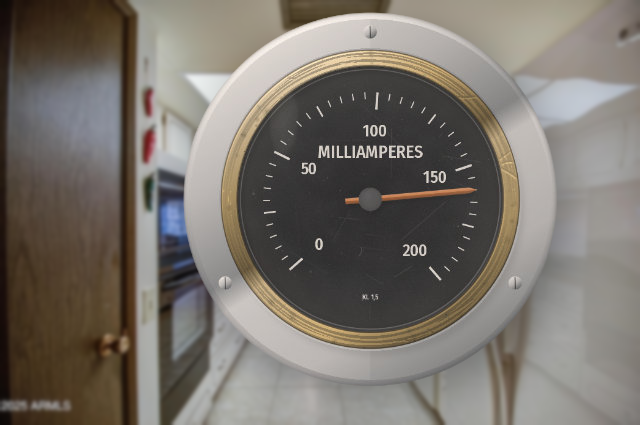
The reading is 160
